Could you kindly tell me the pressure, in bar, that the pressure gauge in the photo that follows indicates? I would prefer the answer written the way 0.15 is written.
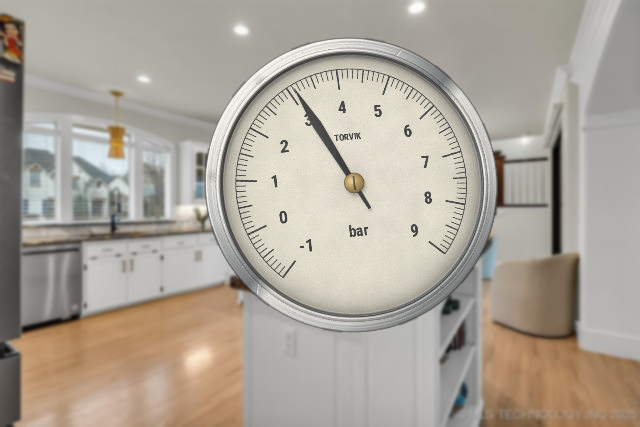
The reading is 3.1
